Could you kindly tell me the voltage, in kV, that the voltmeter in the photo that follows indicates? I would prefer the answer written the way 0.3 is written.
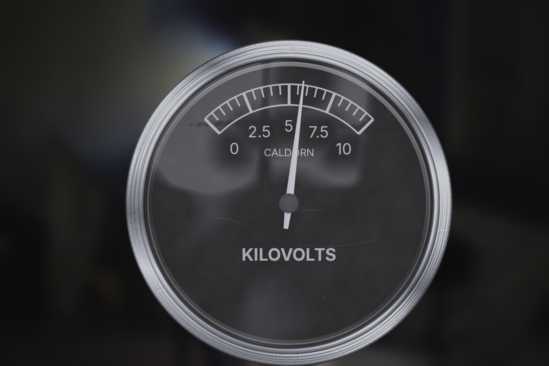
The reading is 5.75
